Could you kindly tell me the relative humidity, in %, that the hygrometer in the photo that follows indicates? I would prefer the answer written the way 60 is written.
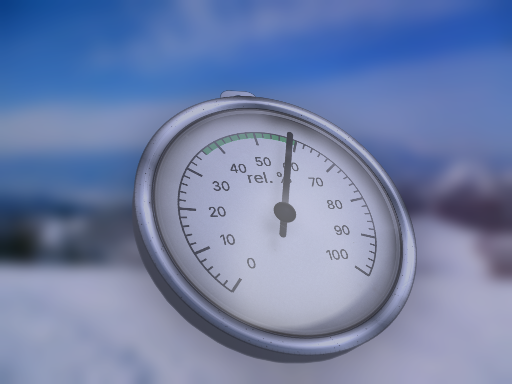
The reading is 58
